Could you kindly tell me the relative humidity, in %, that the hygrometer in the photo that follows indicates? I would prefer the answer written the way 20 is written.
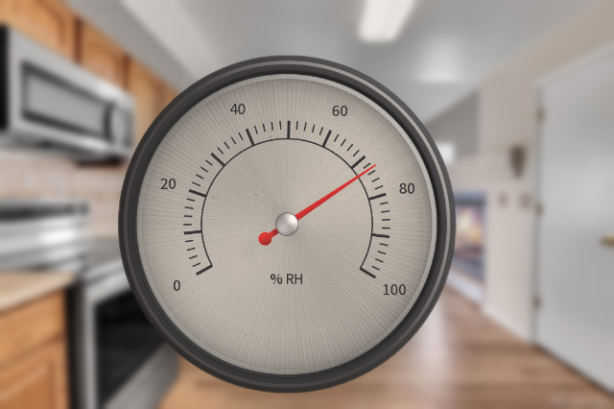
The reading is 73
